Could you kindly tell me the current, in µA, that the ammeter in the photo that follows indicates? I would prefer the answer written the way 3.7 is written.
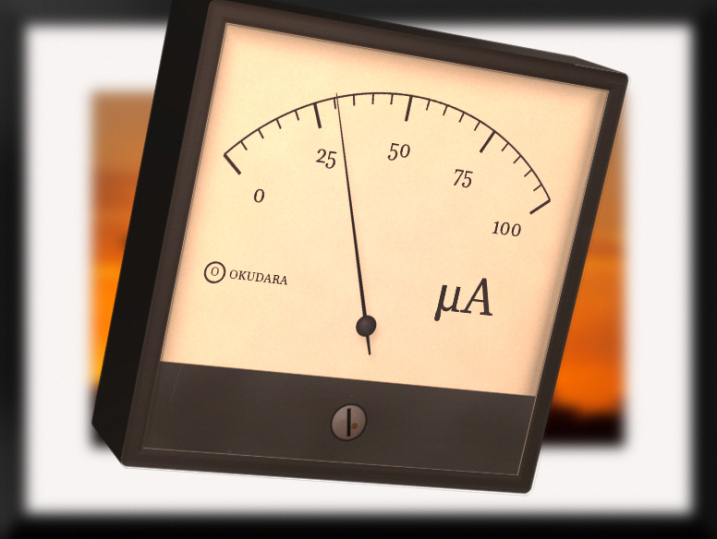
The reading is 30
